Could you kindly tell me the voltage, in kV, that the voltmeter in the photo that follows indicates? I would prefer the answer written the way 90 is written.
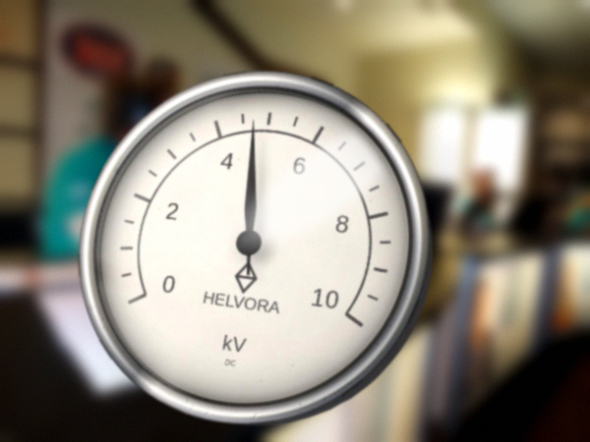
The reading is 4.75
